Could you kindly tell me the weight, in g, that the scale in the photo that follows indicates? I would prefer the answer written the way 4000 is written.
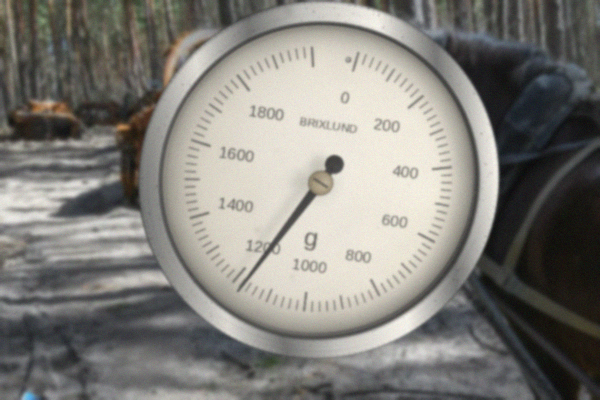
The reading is 1180
